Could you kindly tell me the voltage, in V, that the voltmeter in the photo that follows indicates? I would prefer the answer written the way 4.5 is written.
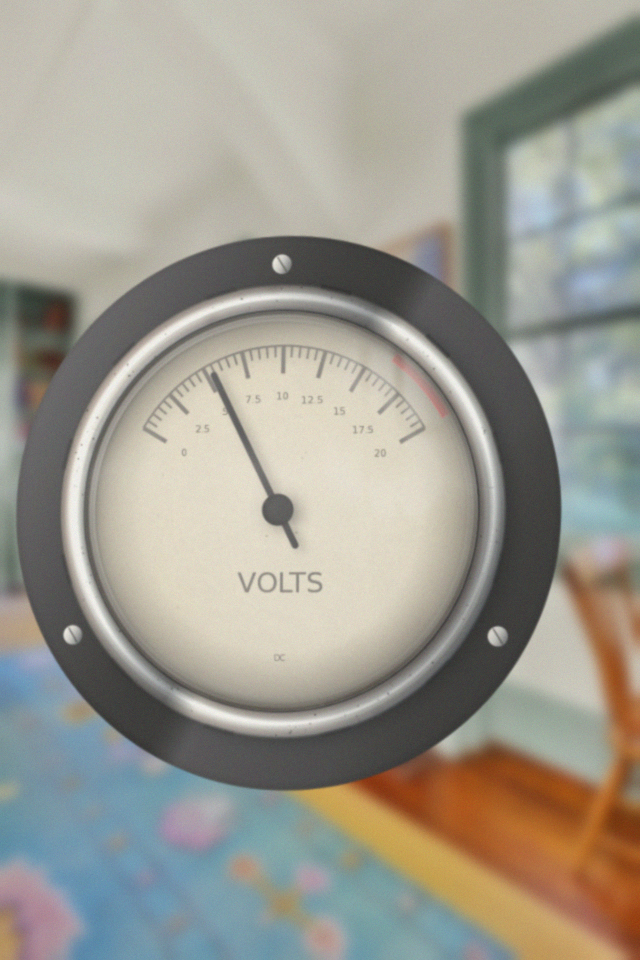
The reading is 5.5
